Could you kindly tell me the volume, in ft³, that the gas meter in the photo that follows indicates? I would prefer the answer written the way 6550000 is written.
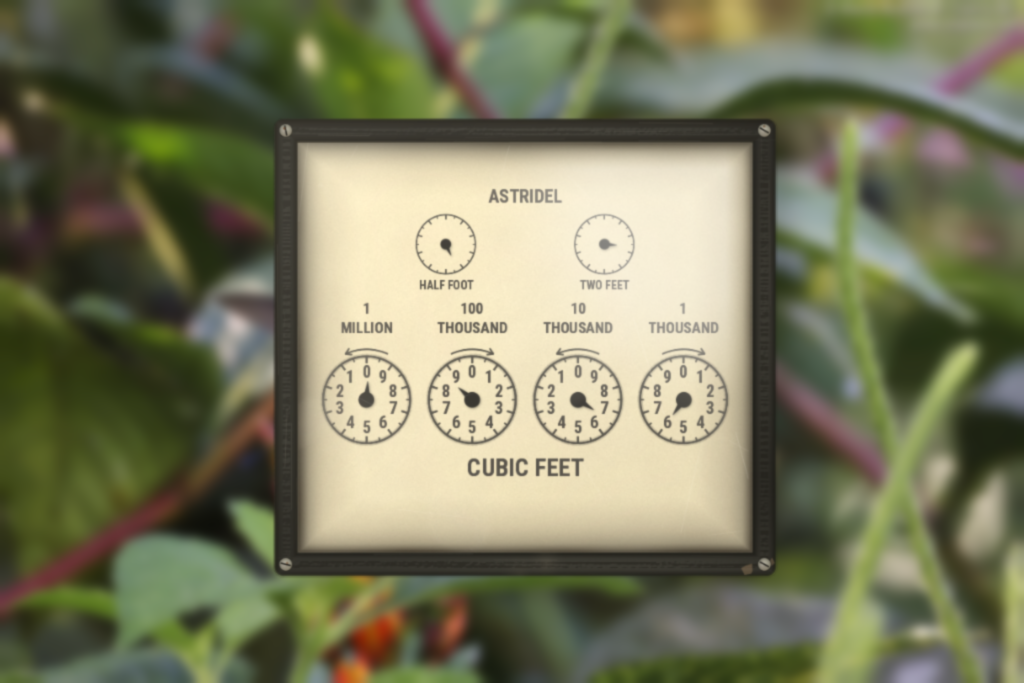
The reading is 986600
